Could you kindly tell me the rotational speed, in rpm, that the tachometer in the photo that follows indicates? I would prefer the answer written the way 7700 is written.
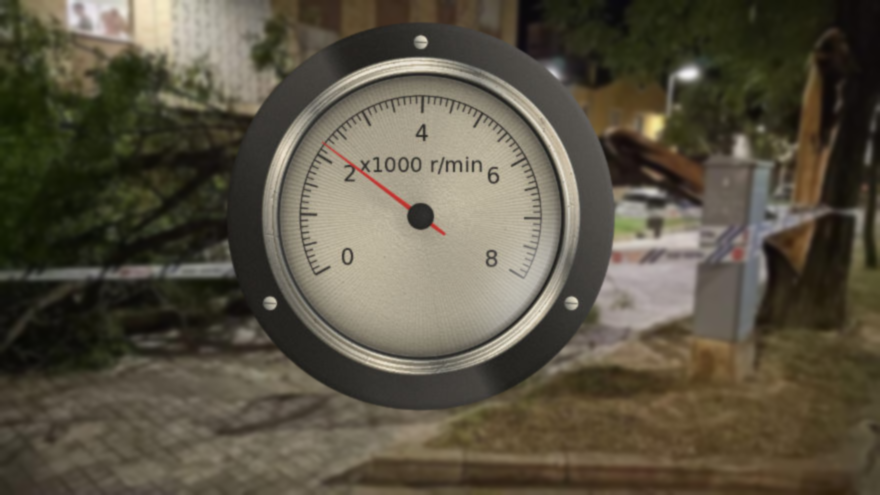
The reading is 2200
